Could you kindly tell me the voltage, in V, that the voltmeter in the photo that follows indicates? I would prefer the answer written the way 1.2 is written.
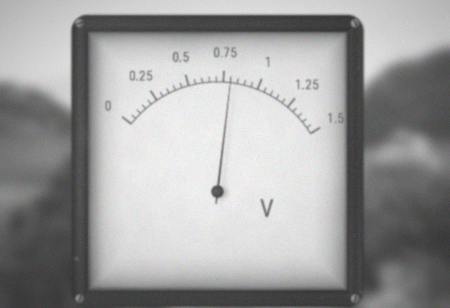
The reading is 0.8
